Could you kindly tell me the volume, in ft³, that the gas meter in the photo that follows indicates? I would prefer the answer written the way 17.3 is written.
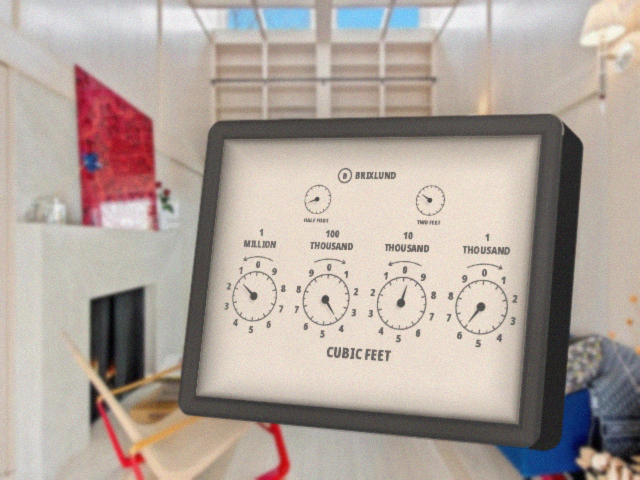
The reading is 139600
